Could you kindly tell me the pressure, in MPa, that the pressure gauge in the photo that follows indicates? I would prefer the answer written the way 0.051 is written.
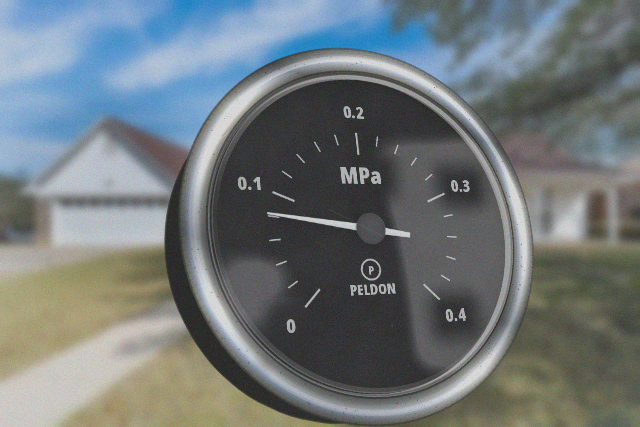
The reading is 0.08
